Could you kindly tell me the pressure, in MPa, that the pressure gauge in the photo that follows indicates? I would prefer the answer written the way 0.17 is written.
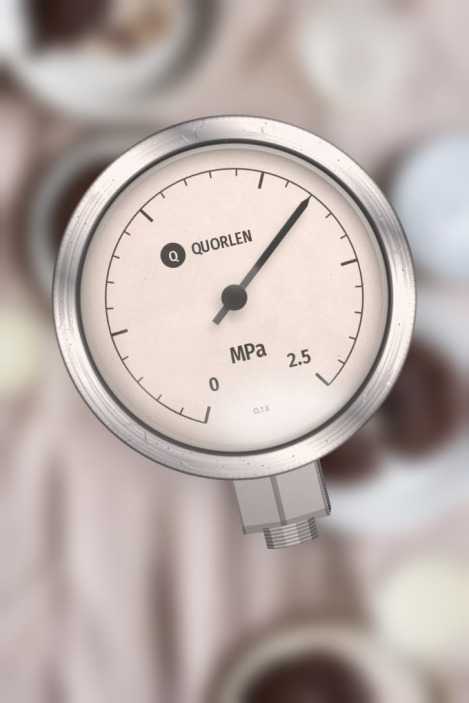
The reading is 1.7
